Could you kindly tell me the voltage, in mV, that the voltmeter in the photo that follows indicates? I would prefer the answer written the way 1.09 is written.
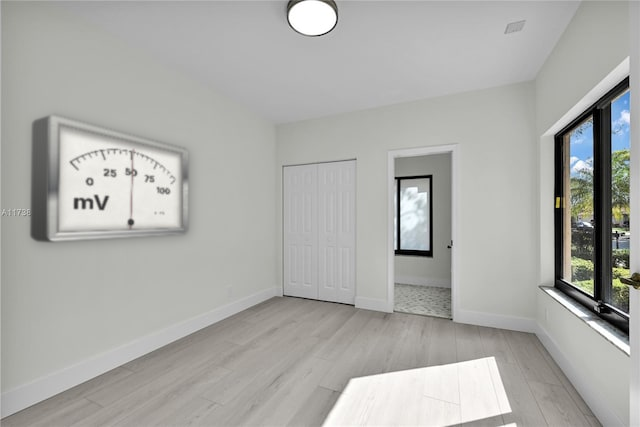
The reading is 50
